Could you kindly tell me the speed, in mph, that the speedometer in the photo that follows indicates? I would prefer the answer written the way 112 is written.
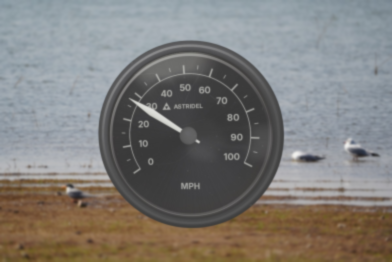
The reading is 27.5
